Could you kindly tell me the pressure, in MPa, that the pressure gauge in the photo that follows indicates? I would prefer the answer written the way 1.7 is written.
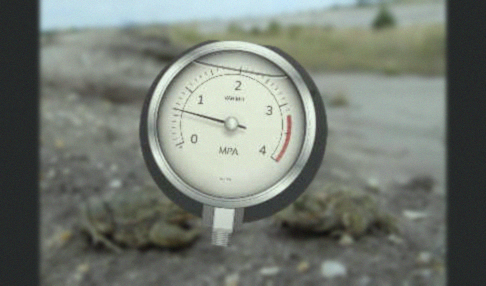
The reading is 0.6
